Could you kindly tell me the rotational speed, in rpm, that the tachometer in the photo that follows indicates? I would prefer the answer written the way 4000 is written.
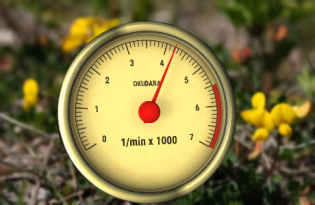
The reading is 4200
